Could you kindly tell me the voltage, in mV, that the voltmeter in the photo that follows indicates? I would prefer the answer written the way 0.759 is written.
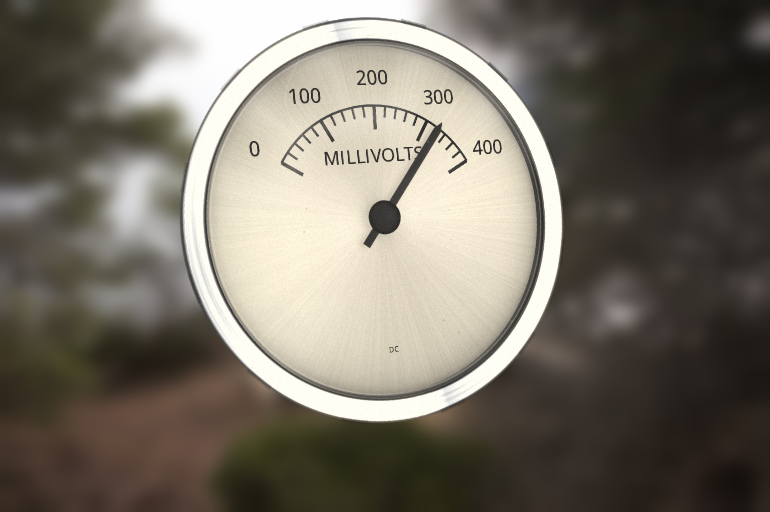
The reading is 320
